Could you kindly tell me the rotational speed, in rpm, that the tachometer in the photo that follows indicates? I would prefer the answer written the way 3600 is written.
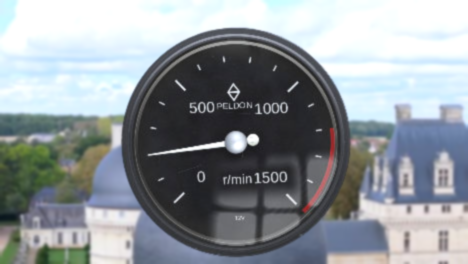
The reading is 200
